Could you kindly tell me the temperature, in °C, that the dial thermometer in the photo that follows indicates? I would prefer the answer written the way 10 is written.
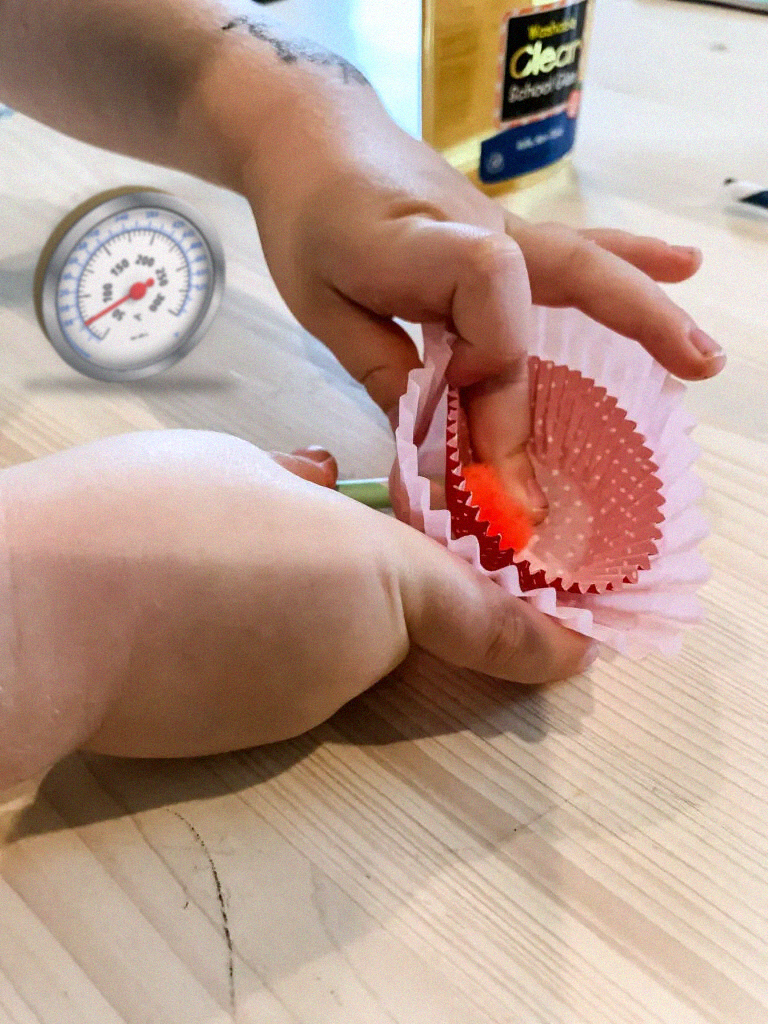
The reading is 75
